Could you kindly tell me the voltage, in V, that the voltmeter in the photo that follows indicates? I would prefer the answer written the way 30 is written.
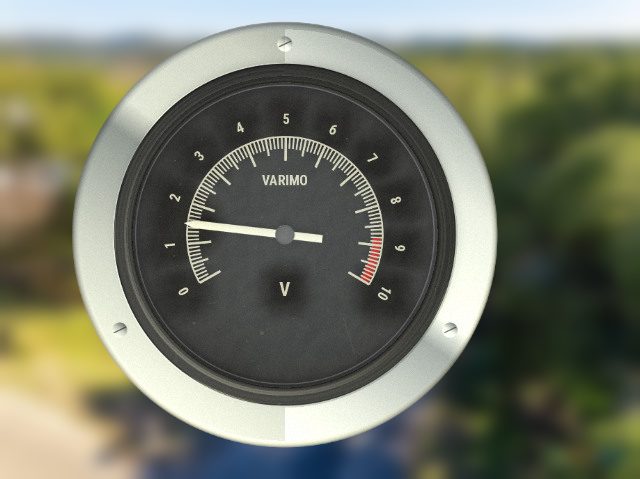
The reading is 1.5
